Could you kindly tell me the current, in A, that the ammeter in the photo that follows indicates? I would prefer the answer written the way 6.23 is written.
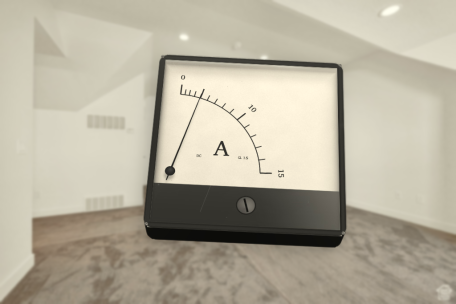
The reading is 5
